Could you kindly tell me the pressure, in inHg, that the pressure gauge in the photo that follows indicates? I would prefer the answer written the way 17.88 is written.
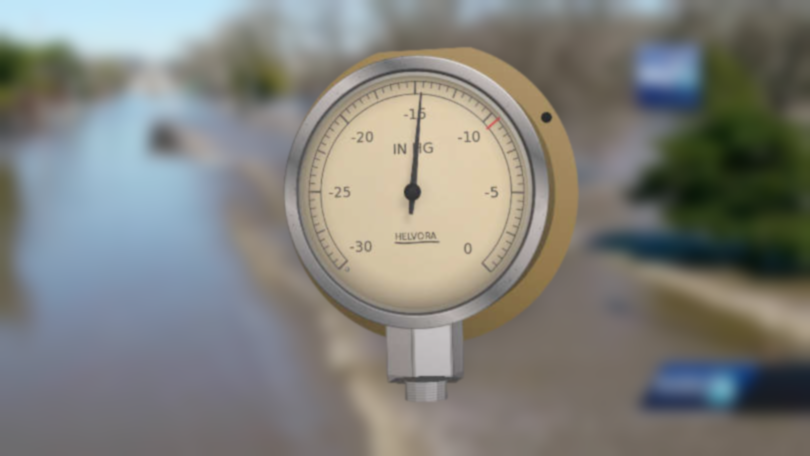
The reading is -14.5
